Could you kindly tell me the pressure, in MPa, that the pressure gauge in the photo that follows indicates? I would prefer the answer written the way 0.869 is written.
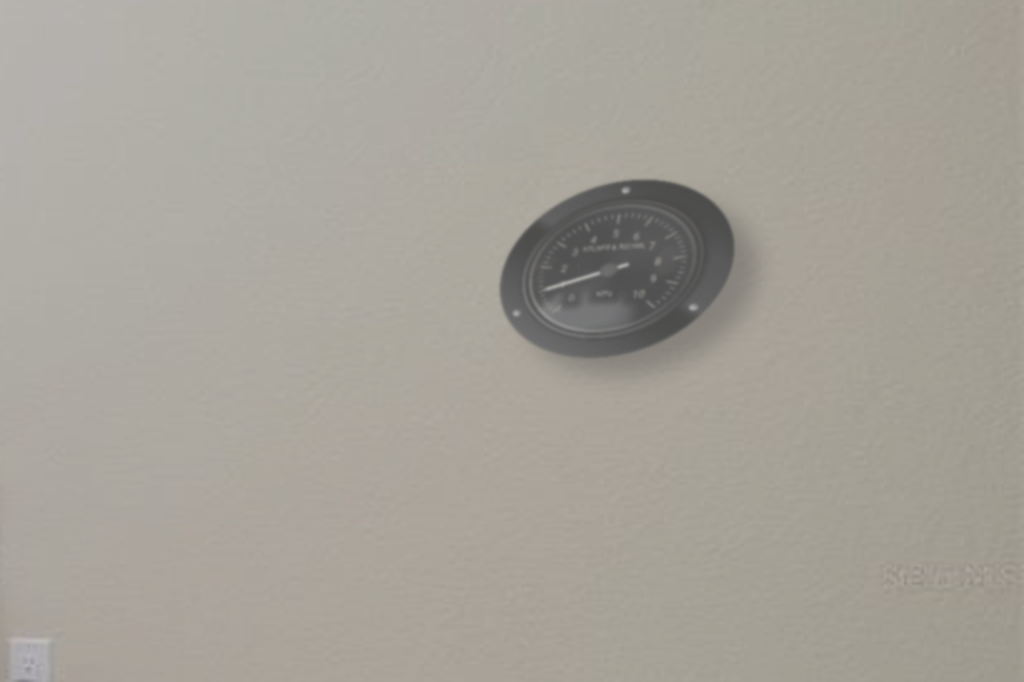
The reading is 1
